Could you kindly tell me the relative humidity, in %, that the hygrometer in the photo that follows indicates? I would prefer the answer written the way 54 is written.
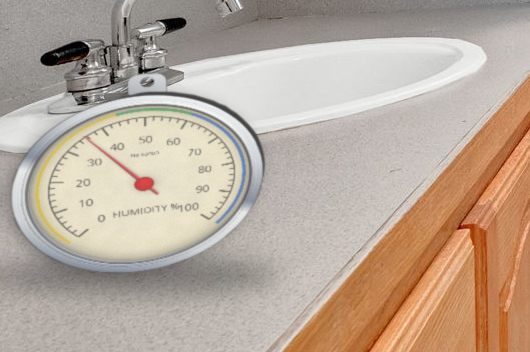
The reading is 36
